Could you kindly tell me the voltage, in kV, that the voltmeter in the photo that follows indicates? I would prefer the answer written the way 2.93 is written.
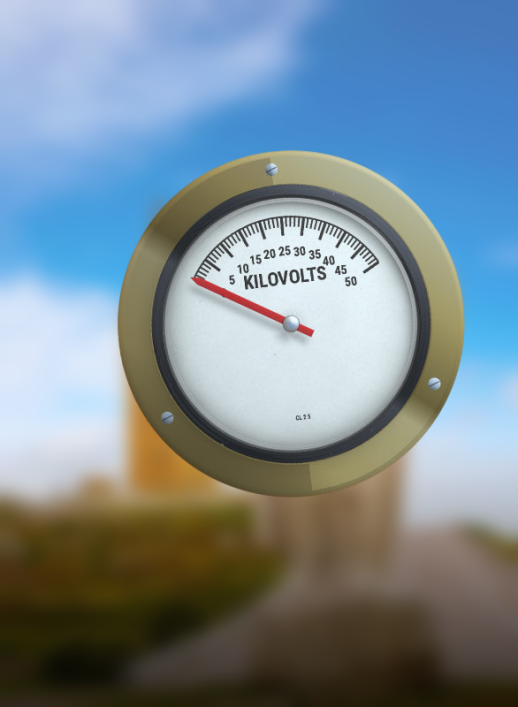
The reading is 0
